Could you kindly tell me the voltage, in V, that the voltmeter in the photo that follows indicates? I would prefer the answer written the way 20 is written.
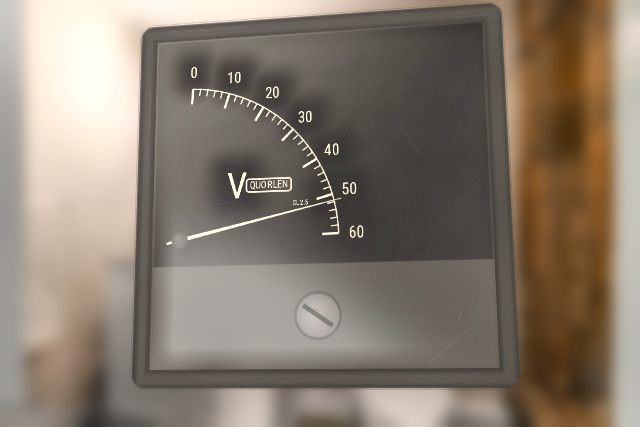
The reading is 52
